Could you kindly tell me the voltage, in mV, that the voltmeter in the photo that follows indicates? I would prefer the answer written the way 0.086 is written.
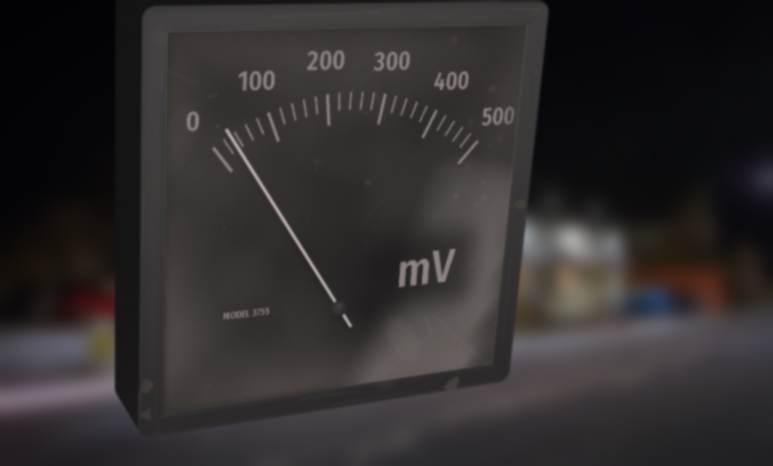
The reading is 30
